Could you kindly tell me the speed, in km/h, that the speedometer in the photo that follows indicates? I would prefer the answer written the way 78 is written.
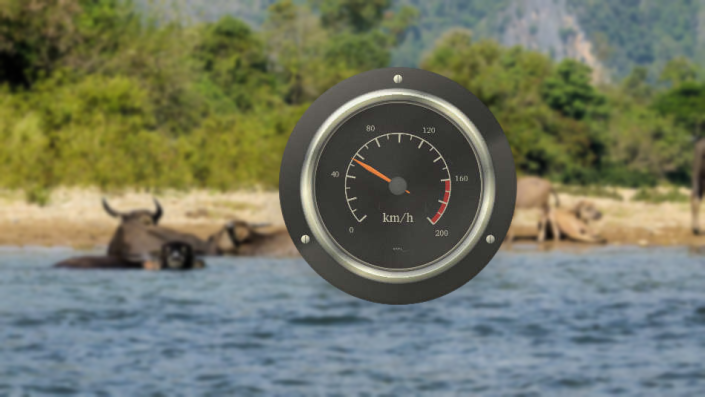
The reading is 55
